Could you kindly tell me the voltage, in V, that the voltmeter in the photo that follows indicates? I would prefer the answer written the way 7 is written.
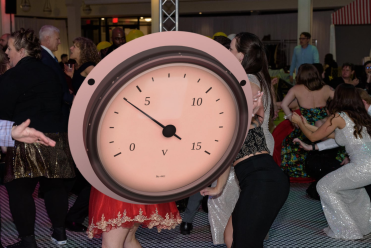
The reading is 4
